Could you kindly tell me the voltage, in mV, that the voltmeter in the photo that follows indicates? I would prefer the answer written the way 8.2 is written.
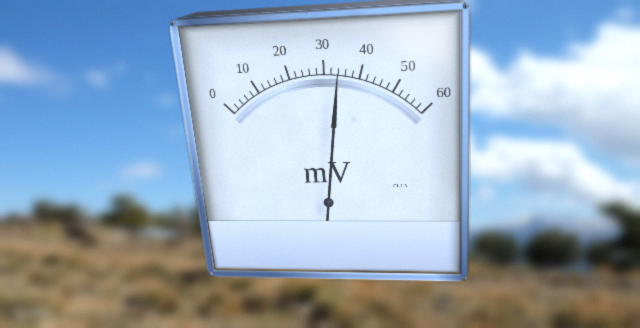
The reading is 34
